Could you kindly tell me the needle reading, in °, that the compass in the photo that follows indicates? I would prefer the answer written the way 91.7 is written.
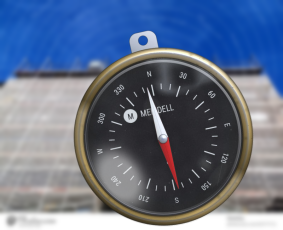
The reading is 175
